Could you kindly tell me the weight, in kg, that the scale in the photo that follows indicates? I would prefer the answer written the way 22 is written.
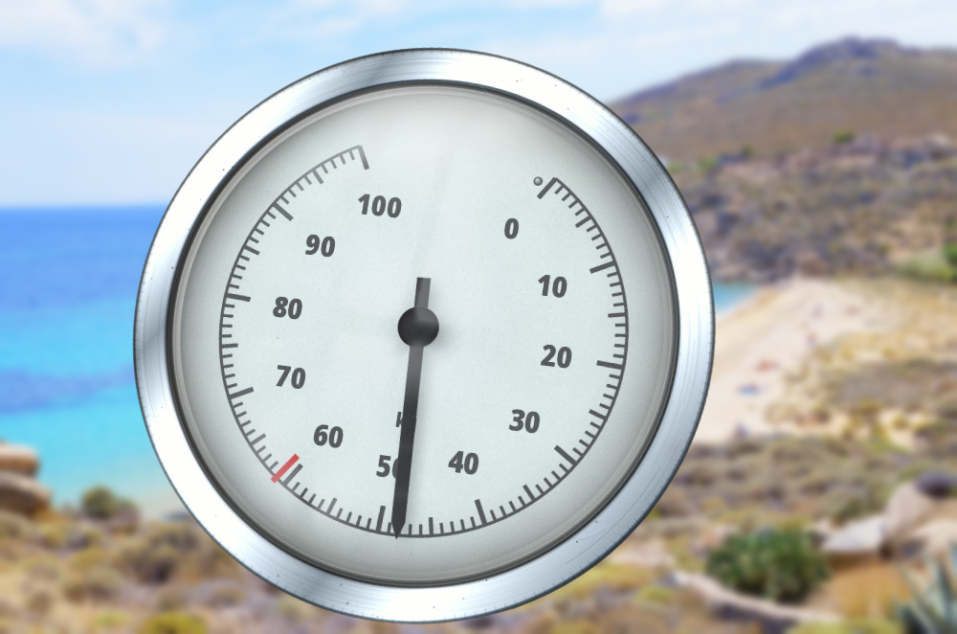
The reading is 48
